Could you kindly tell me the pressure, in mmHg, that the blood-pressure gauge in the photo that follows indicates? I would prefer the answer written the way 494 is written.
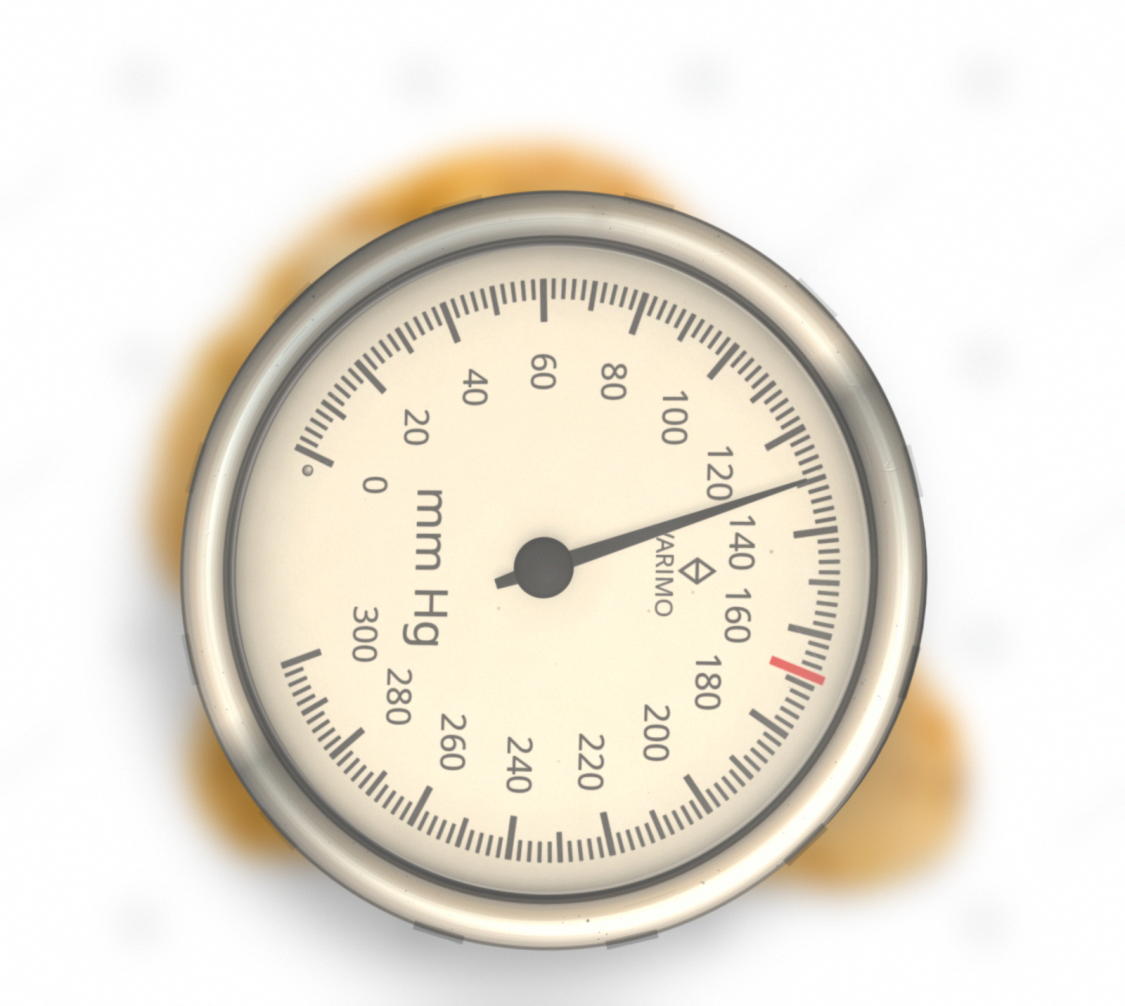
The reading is 130
